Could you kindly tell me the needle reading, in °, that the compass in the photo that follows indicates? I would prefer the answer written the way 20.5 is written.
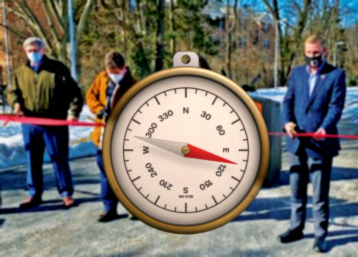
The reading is 105
